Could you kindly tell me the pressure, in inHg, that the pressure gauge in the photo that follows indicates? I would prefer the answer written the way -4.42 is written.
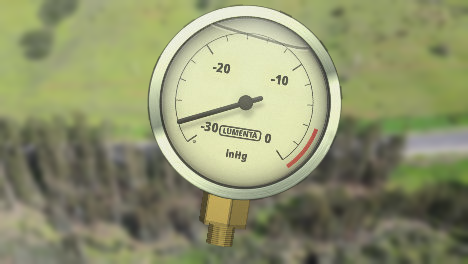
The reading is -28
